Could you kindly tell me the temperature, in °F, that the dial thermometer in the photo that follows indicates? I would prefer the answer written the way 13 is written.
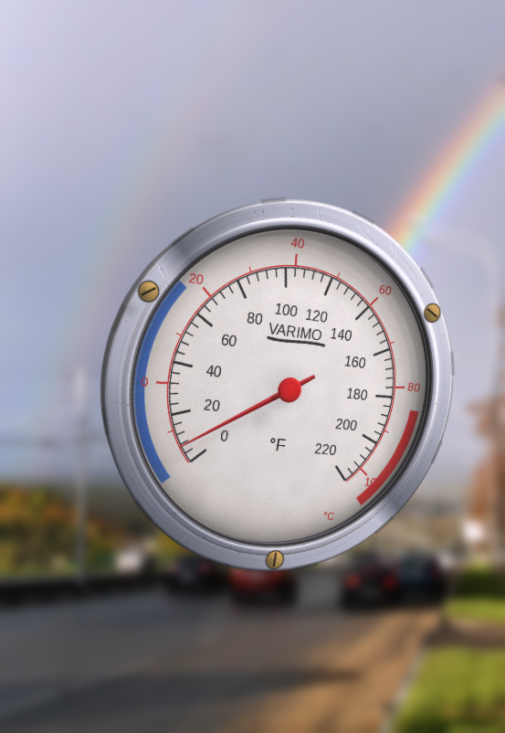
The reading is 8
